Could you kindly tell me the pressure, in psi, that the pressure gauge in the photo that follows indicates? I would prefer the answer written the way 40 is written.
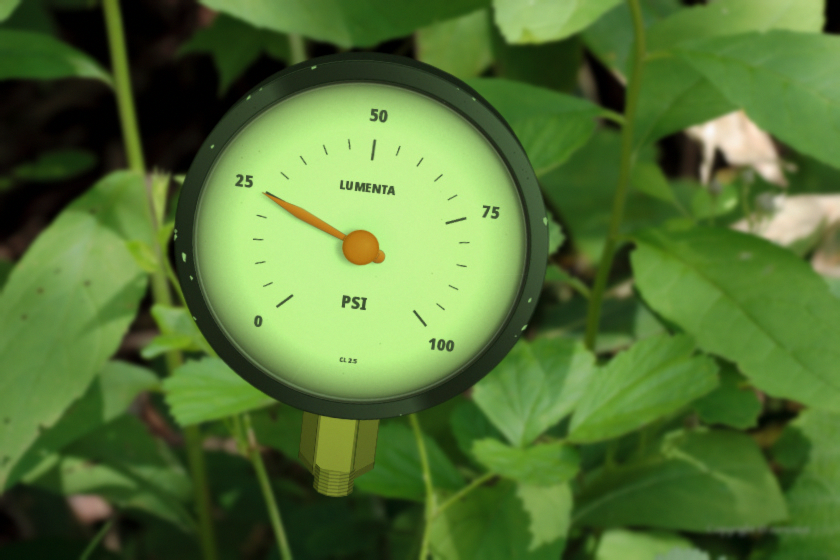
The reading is 25
